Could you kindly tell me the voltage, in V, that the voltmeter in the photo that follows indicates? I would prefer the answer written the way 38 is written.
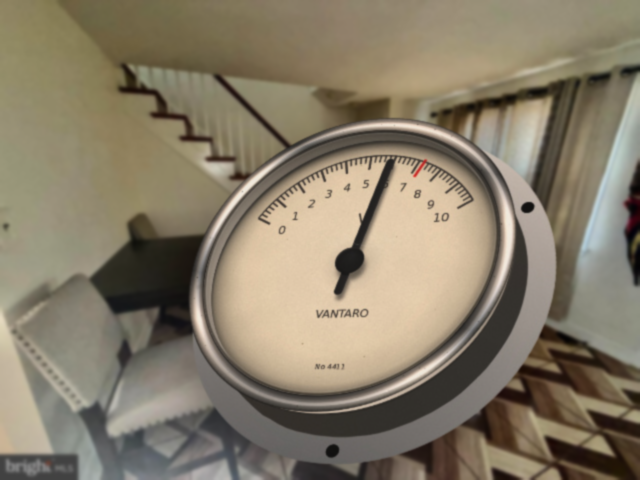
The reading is 6
